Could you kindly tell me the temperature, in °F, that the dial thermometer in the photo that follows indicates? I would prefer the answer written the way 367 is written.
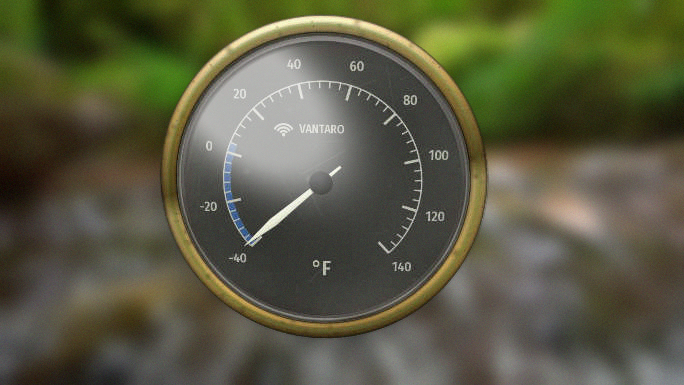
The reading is -38
